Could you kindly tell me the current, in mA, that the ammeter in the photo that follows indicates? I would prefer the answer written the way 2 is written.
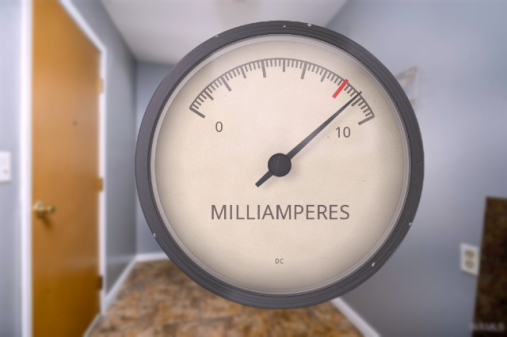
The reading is 8.8
